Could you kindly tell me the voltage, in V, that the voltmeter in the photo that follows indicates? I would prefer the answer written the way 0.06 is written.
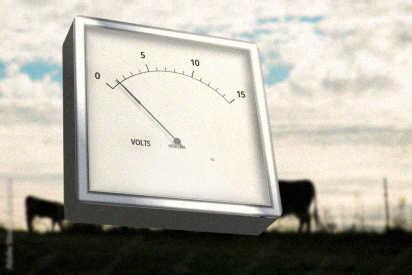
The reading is 1
